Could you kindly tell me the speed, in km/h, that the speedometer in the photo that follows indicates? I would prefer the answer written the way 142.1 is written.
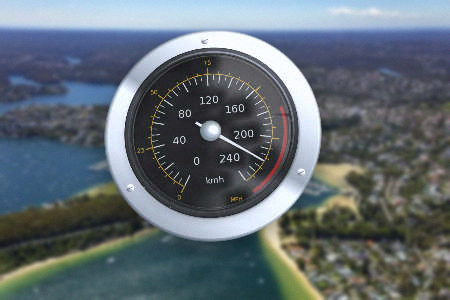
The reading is 220
